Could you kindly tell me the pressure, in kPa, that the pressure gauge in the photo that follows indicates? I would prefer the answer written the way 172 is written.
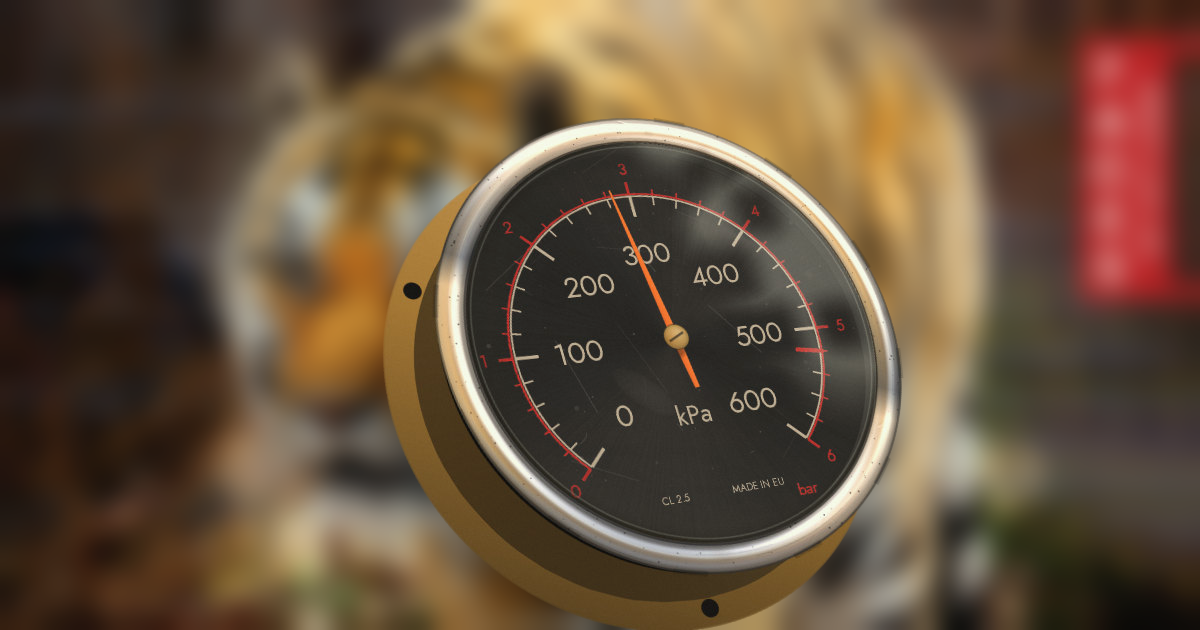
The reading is 280
